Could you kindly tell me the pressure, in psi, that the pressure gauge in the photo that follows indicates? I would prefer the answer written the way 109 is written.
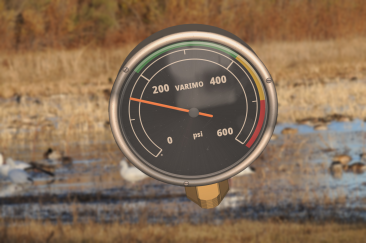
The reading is 150
